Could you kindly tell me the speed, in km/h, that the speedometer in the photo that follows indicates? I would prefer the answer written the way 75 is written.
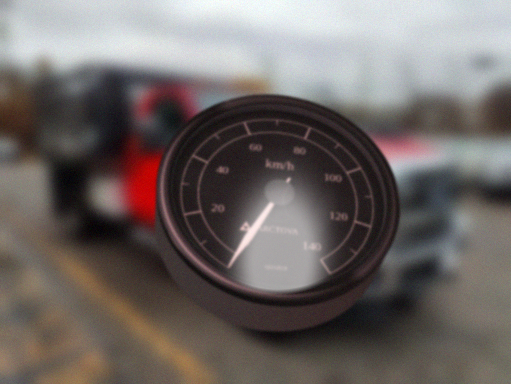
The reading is 0
